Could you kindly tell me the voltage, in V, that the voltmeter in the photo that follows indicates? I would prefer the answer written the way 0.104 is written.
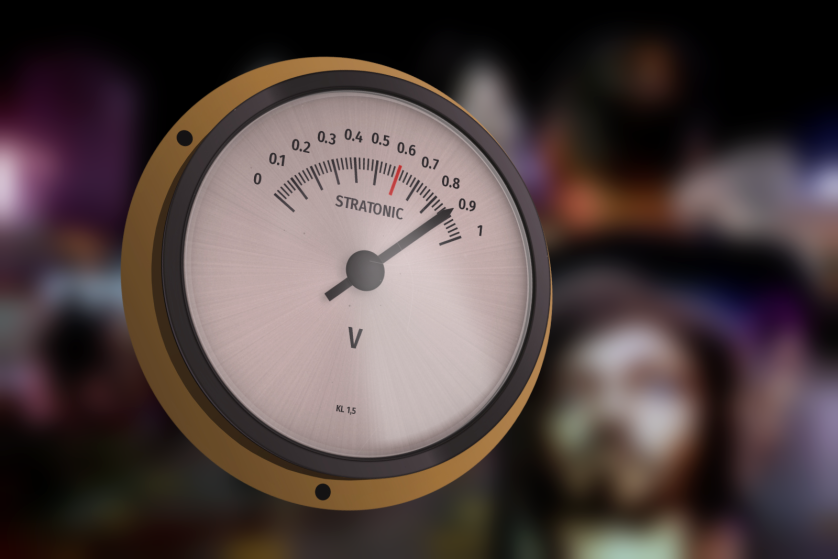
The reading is 0.88
